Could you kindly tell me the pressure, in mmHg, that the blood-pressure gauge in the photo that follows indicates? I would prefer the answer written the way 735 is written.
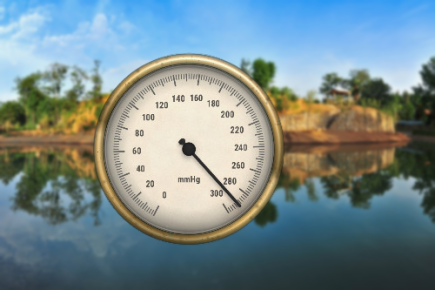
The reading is 290
